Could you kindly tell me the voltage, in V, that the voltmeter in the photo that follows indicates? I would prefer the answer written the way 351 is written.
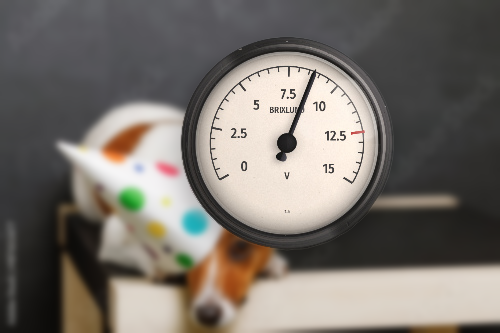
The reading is 8.75
